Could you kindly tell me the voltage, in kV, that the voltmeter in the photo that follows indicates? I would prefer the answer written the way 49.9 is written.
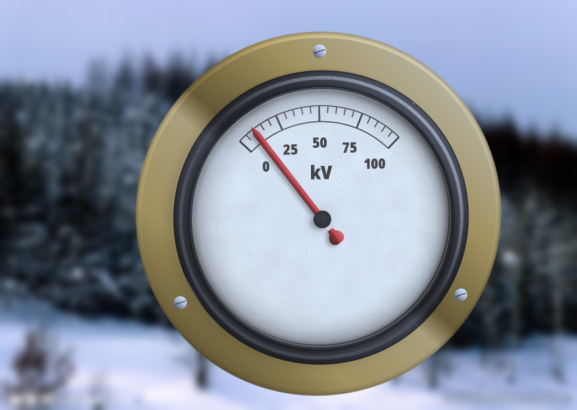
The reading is 10
